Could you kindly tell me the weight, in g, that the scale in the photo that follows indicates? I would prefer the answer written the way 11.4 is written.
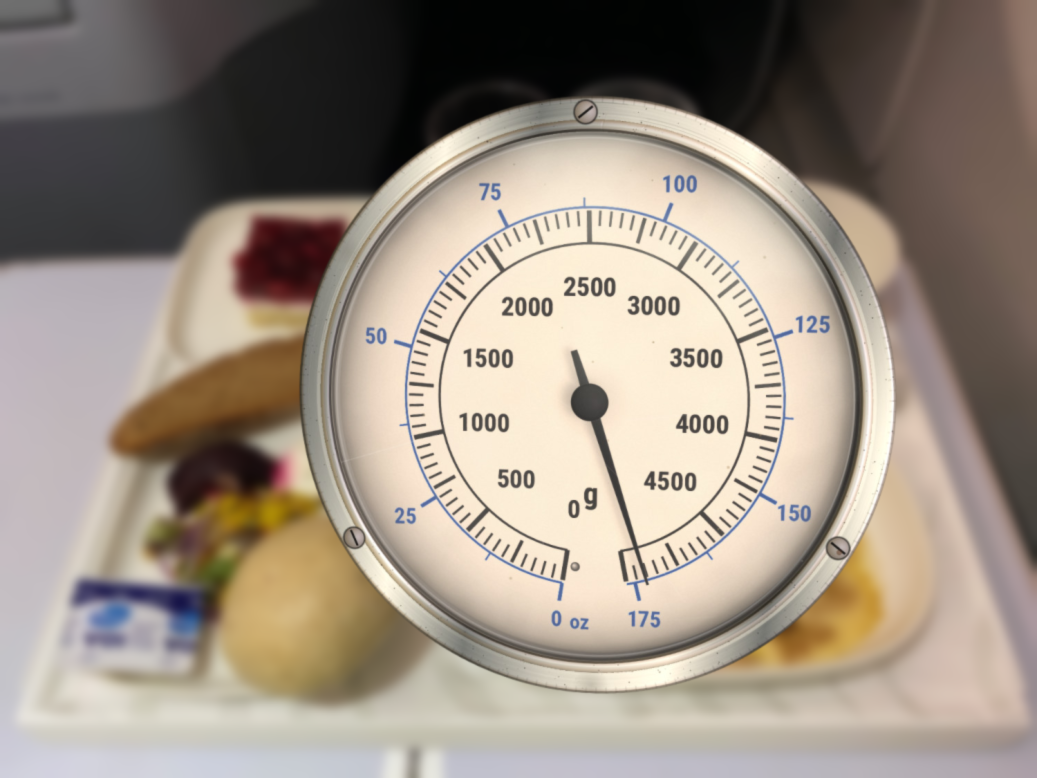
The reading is 4900
